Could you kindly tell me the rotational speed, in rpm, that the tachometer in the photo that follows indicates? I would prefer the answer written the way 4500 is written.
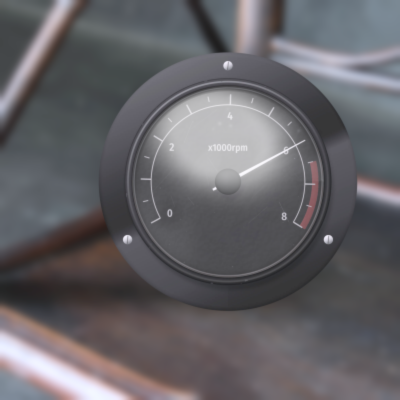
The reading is 6000
